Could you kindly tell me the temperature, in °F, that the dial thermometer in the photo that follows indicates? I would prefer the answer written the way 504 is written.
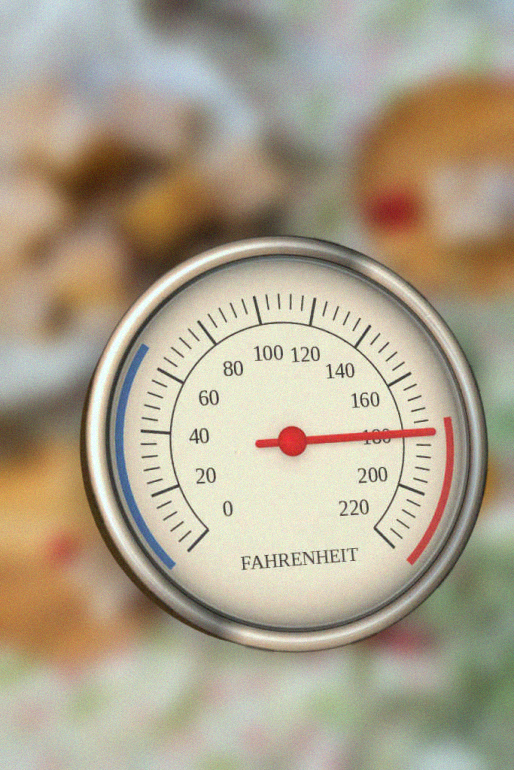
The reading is 180
